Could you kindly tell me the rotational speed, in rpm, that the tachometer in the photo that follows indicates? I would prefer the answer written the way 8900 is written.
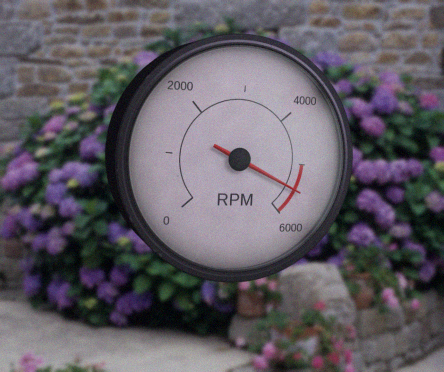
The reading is 5500
